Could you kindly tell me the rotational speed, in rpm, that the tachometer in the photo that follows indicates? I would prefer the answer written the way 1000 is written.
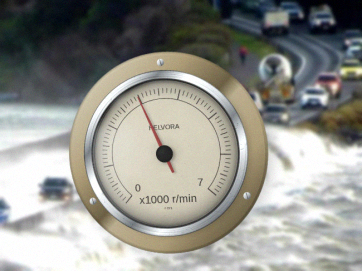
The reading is 3000
